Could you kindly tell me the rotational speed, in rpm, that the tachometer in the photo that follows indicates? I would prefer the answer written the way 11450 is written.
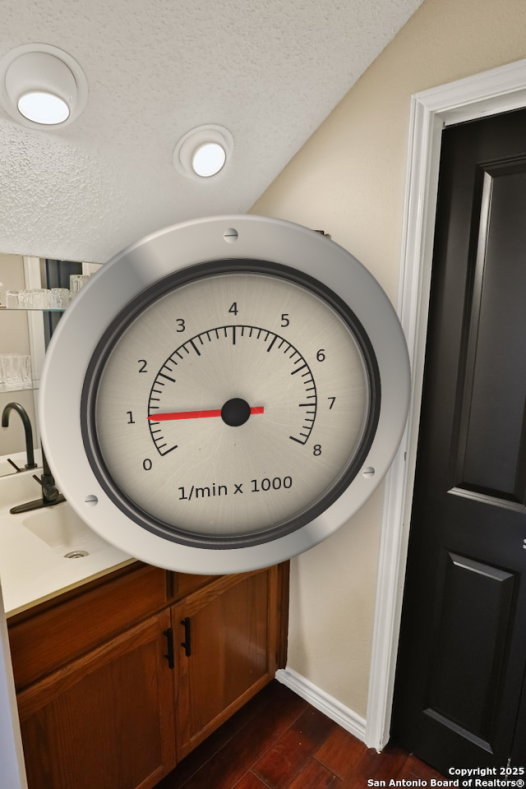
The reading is 1000
